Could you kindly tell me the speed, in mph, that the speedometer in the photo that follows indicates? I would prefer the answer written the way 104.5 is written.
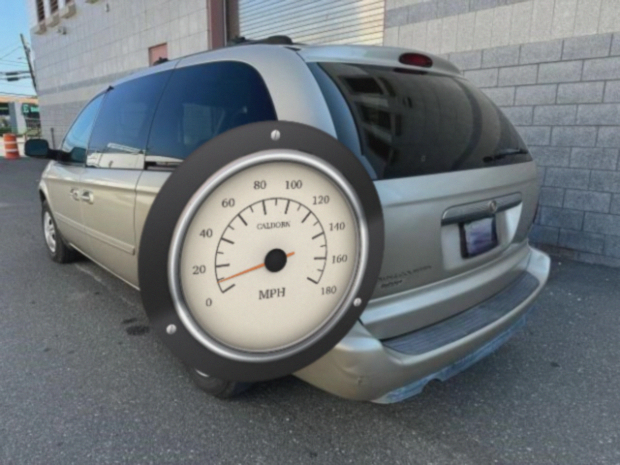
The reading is 10
